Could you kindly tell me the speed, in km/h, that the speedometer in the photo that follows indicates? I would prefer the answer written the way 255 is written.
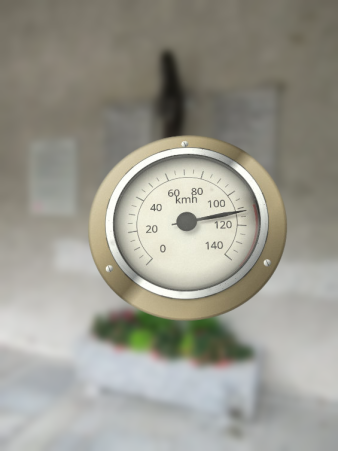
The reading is 112.5
